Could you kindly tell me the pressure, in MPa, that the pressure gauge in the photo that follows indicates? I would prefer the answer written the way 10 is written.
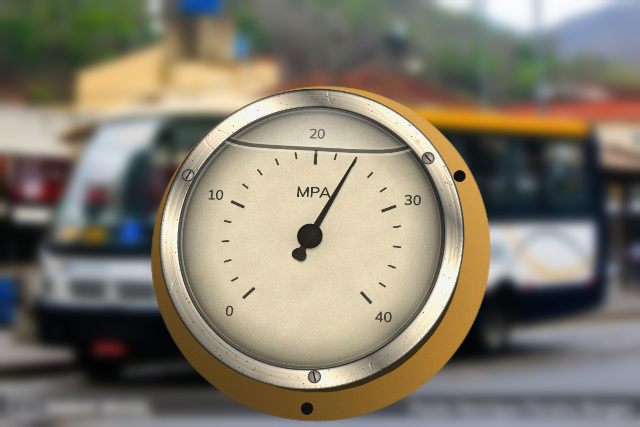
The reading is 24
